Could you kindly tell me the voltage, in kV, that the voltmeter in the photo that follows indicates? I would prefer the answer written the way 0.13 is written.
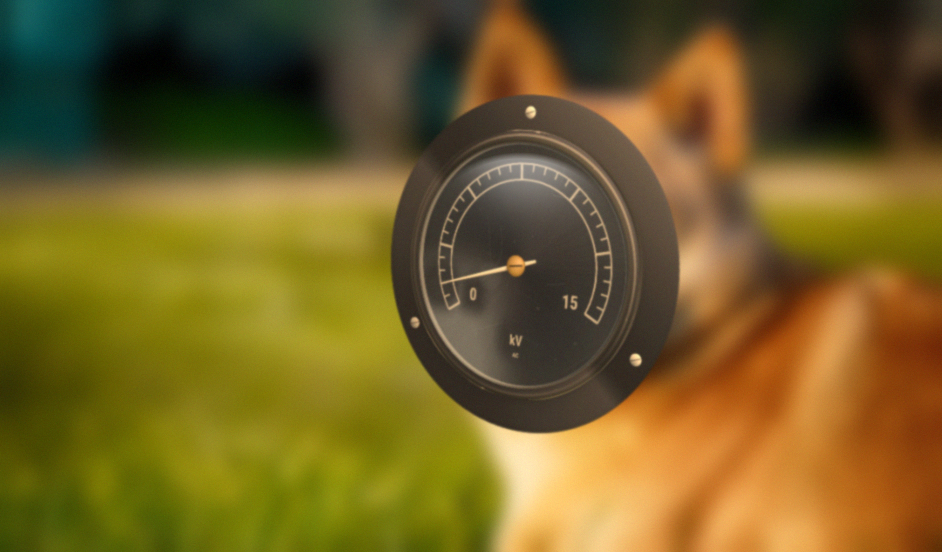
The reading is 1
